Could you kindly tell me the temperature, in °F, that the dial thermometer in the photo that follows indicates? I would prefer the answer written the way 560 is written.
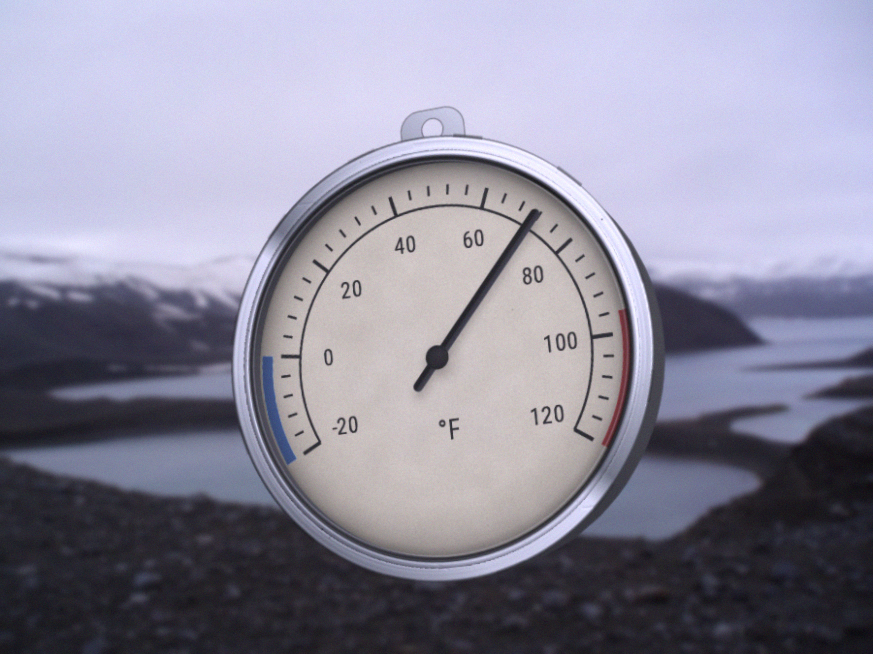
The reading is 72
